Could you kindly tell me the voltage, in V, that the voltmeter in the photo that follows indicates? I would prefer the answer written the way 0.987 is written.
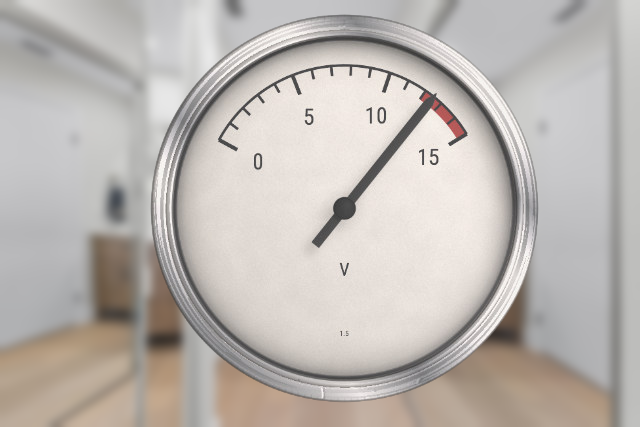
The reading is 12.5
